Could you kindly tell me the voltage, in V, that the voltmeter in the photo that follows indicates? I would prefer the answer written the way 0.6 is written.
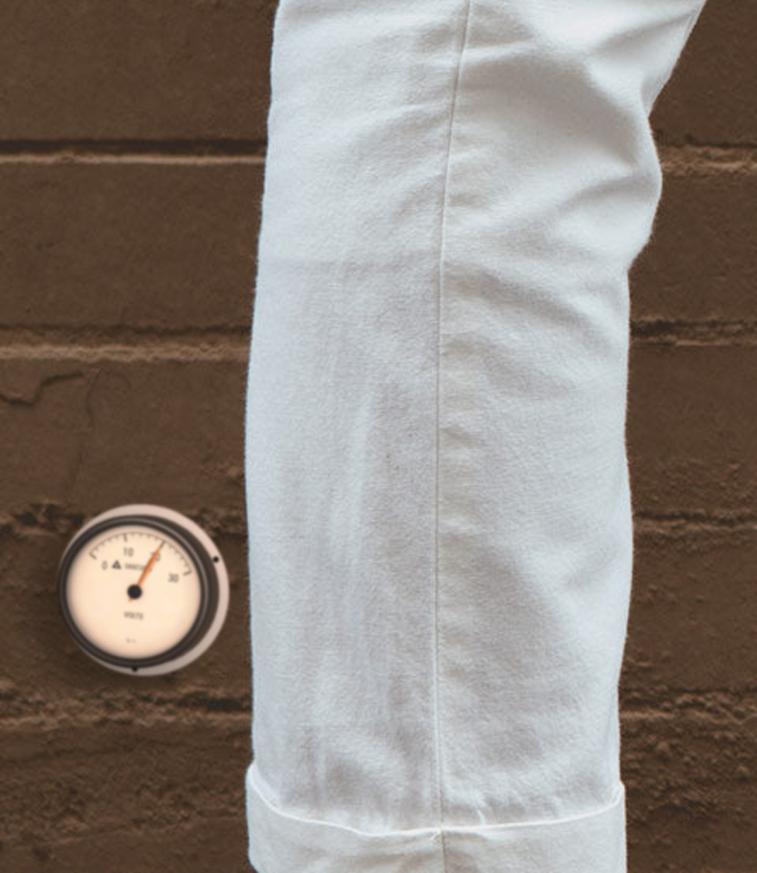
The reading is 20
